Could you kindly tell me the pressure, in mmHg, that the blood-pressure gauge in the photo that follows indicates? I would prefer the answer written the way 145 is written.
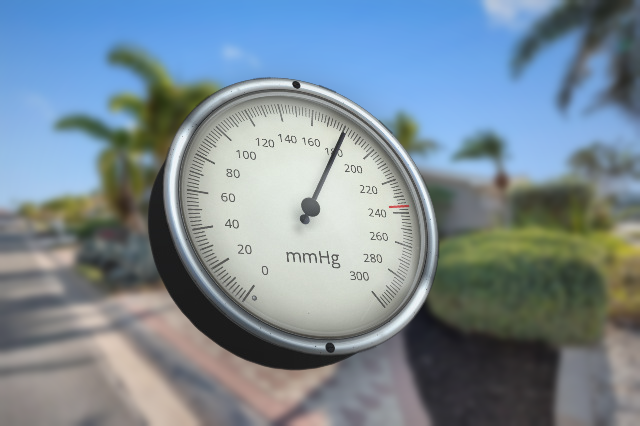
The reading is 180
